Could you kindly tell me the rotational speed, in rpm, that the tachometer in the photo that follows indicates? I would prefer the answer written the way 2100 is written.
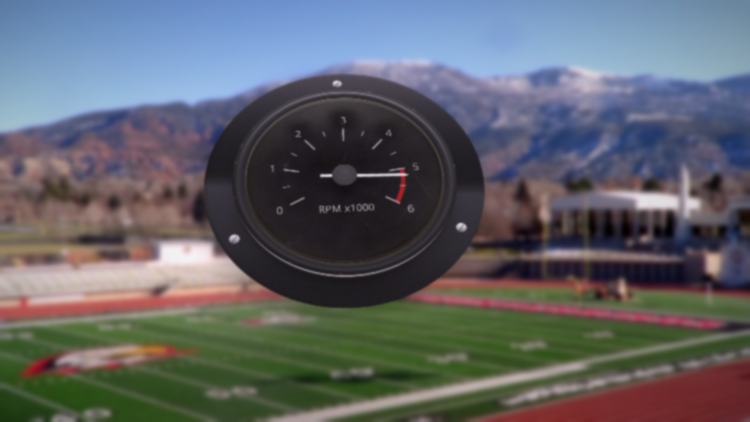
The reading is 5250
